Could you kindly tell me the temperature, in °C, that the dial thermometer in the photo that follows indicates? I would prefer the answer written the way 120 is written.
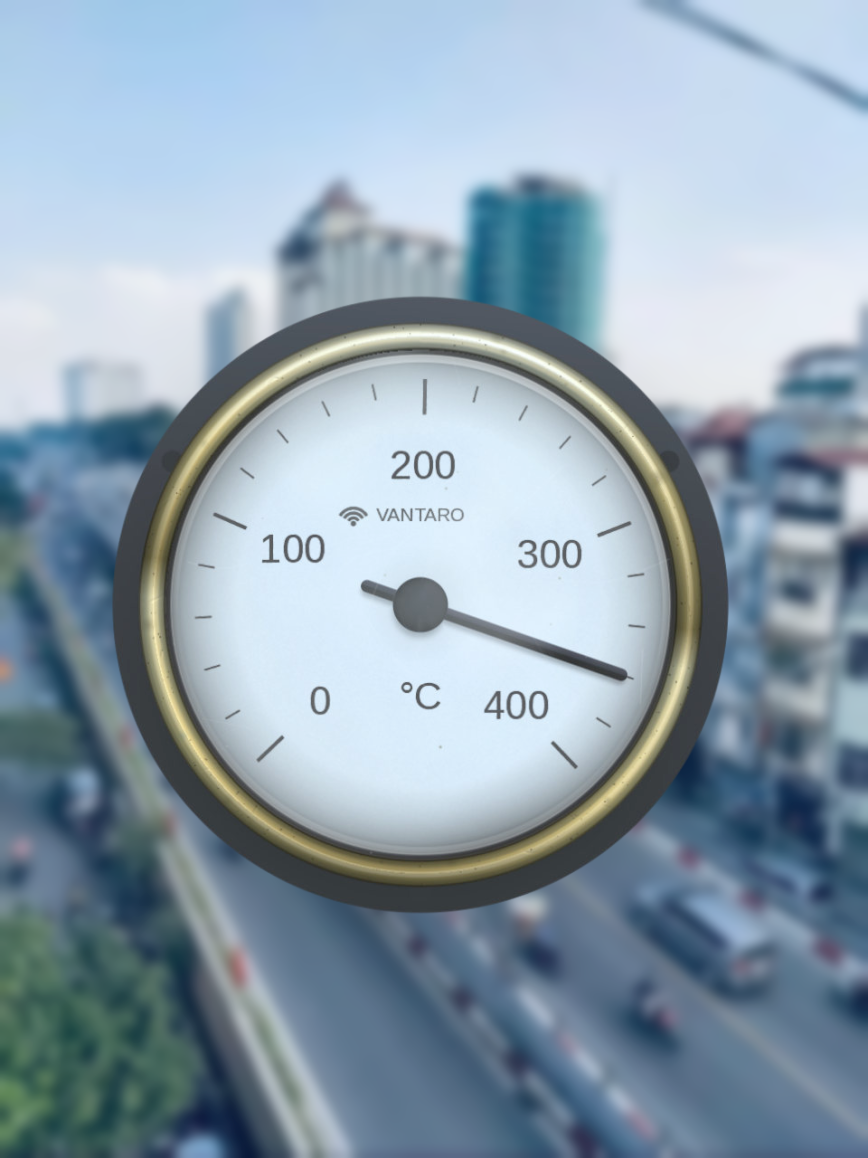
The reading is 360
